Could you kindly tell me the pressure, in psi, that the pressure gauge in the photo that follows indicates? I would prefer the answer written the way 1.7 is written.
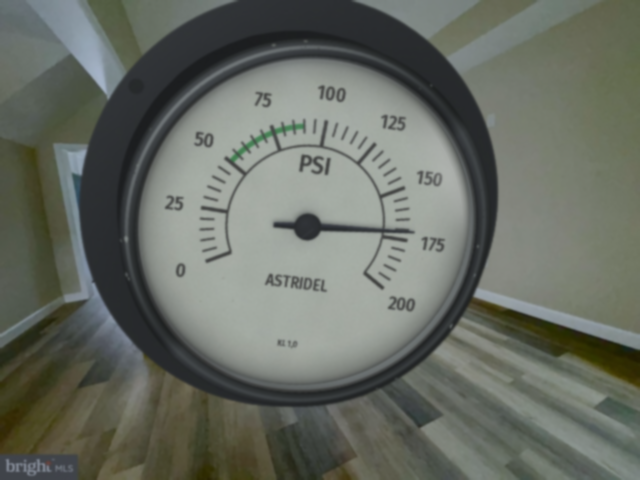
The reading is 170
